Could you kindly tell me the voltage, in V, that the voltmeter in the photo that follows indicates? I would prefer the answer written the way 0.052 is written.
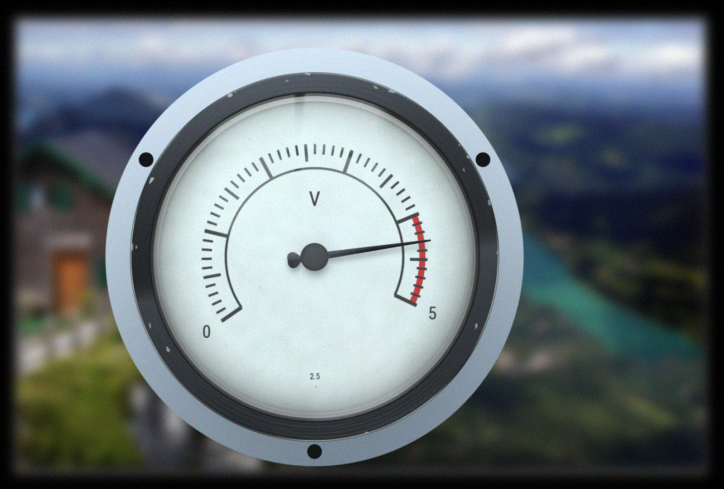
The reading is 4.3
